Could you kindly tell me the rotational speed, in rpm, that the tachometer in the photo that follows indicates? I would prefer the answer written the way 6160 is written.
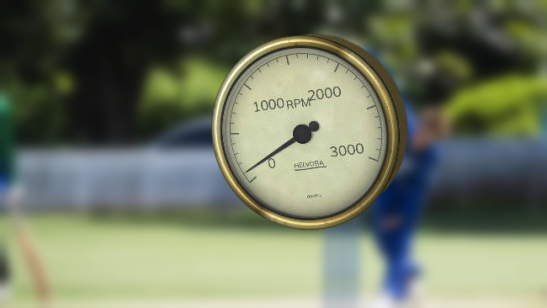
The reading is 100
